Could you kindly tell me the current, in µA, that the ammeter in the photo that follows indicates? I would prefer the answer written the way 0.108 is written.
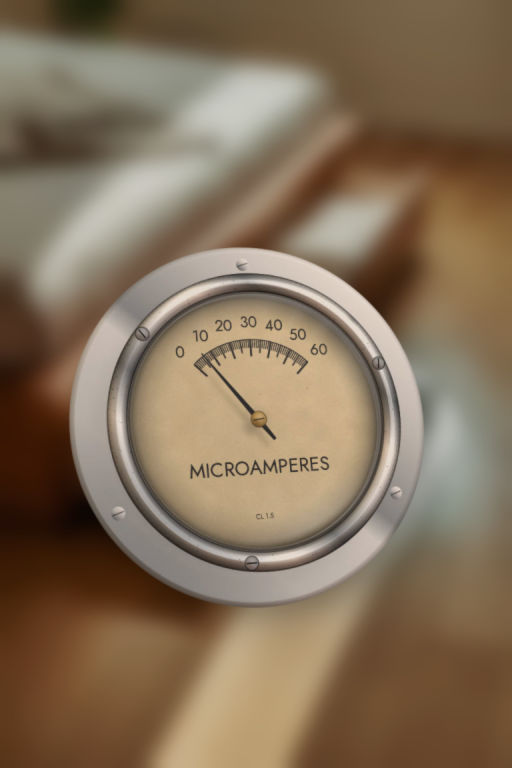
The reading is 5
